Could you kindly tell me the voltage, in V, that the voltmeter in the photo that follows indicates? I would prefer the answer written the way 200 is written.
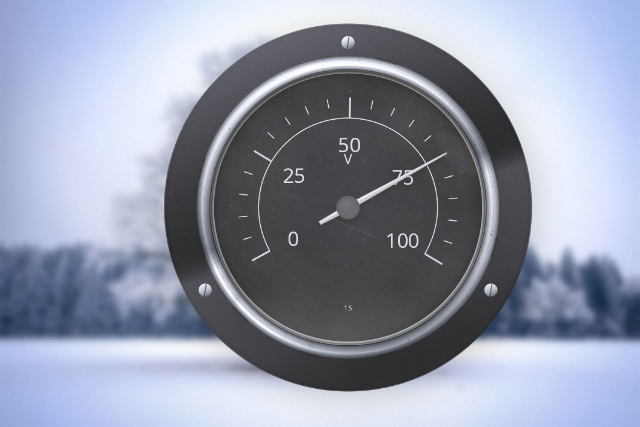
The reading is 75
